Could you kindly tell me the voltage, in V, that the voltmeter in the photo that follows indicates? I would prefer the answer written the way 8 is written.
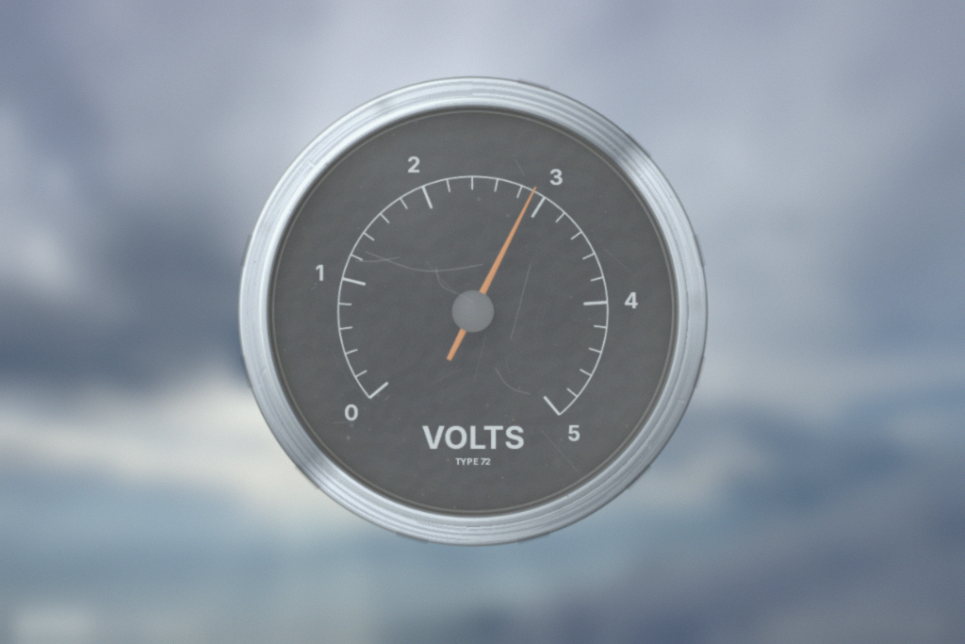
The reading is 2.9
